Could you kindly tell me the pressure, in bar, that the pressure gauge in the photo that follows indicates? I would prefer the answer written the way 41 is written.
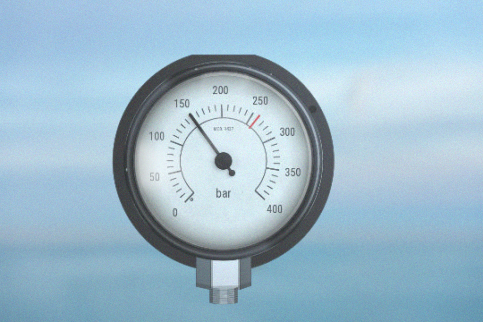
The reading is 150
